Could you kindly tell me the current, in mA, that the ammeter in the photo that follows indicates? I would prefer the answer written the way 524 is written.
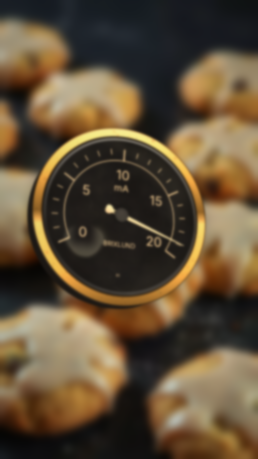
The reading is 19
